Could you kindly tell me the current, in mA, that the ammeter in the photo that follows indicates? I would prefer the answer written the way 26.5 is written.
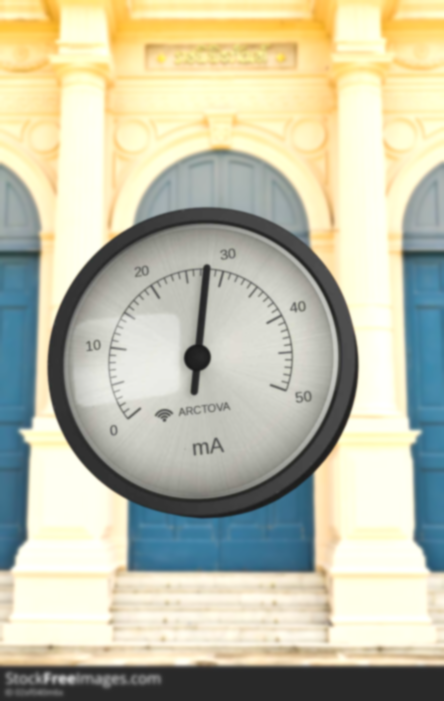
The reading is 28
